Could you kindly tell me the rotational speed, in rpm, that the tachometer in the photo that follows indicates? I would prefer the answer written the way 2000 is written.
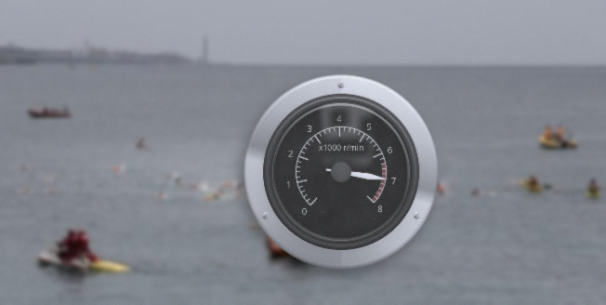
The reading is 7000
